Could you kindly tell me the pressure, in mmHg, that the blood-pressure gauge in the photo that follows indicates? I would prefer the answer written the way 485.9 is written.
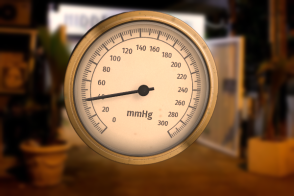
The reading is 40
